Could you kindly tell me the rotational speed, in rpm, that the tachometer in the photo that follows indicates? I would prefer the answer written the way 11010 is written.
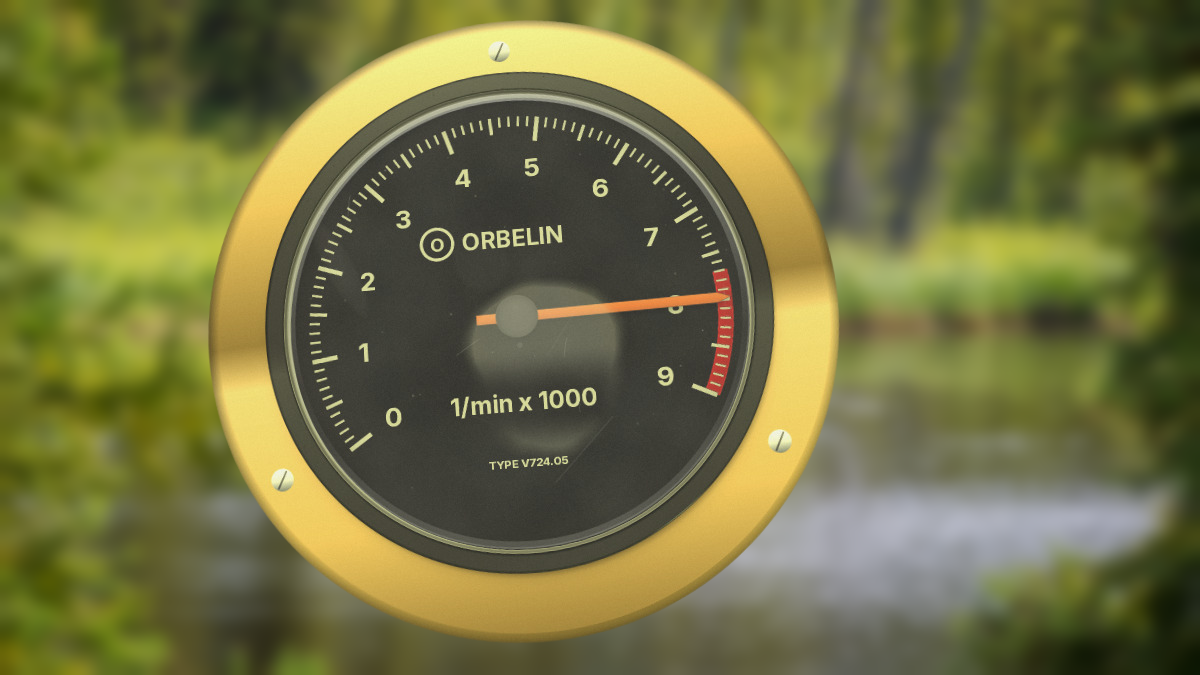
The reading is 8000
